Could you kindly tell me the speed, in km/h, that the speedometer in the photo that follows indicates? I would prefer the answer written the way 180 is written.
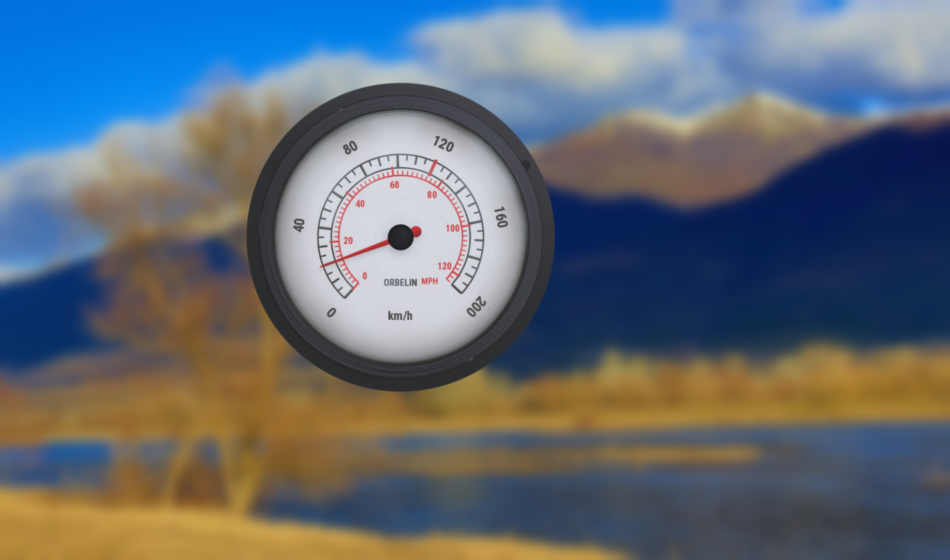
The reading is 20
